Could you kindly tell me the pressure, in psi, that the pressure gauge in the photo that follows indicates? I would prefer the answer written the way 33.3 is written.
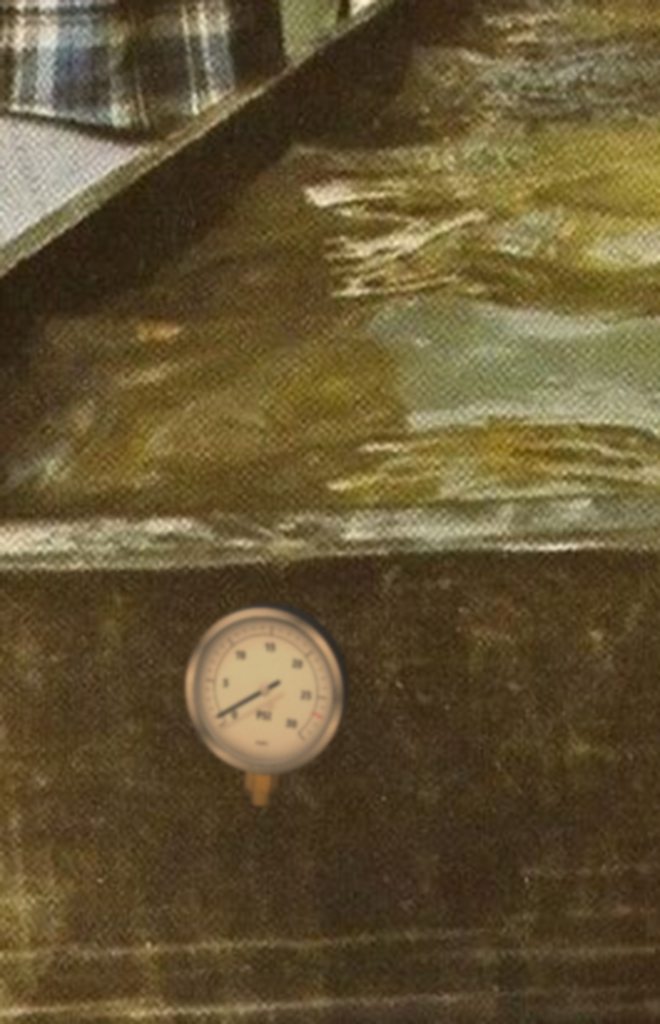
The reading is 1
